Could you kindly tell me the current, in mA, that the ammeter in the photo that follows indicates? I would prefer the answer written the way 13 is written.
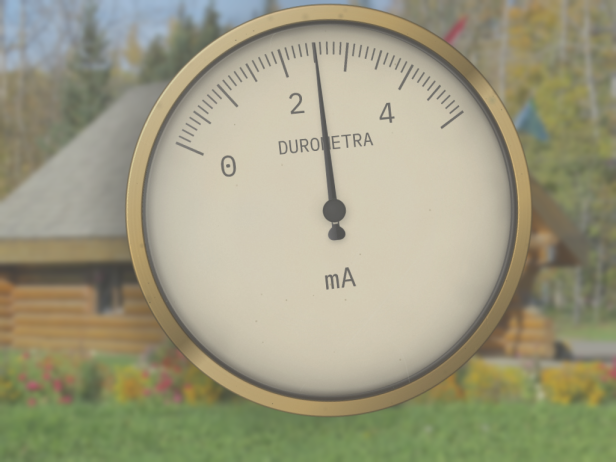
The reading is 2.5
